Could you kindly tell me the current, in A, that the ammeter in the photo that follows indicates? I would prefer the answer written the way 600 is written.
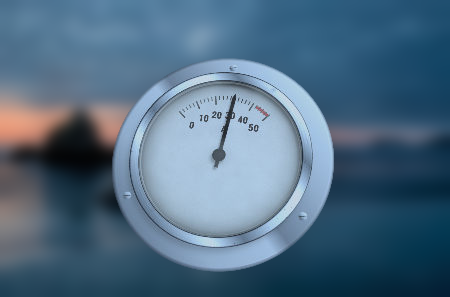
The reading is 30
